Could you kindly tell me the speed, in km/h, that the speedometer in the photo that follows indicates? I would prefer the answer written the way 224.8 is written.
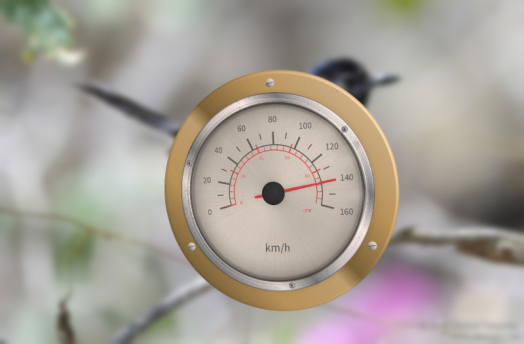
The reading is 140
